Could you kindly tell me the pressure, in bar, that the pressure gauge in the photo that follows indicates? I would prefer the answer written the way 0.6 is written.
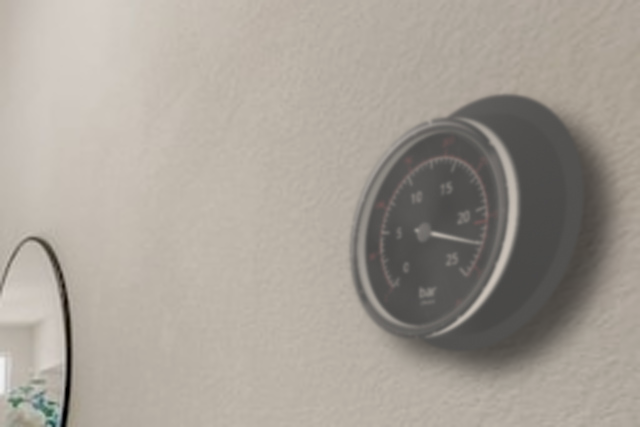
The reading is 22.5
